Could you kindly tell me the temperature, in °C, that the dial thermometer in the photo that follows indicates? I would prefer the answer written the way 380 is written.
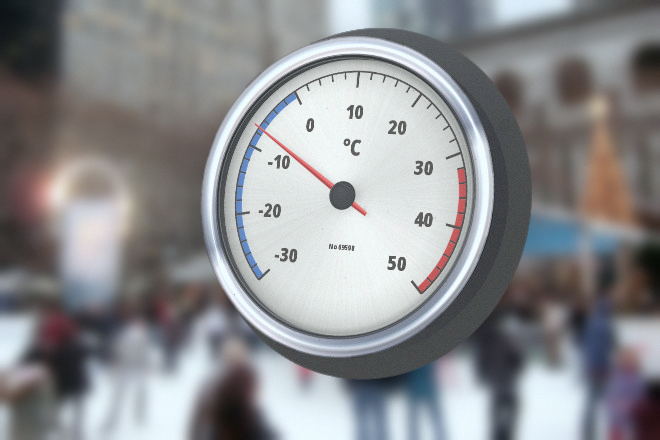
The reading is -7
